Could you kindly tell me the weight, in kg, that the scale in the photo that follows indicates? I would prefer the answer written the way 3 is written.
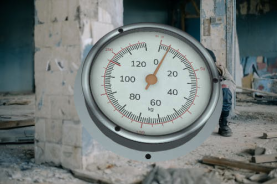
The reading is 5
